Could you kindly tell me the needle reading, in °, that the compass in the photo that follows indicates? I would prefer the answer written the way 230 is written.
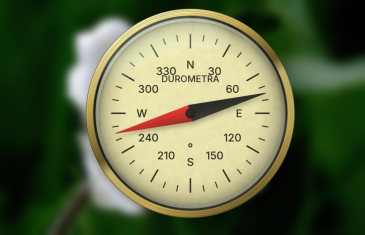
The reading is 255
